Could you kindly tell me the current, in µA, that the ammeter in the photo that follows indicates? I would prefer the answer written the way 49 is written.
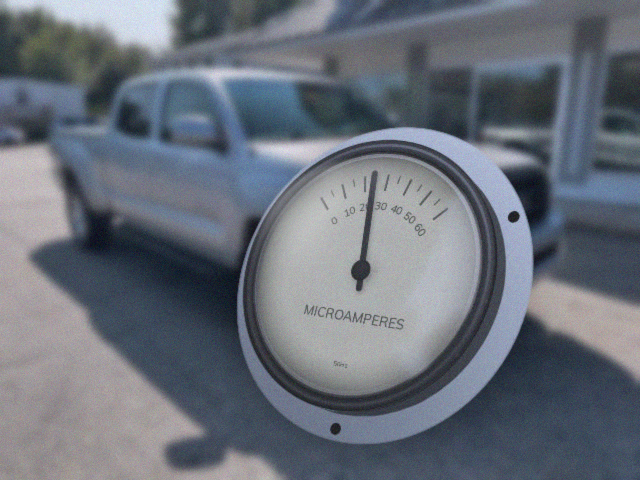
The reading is 25
